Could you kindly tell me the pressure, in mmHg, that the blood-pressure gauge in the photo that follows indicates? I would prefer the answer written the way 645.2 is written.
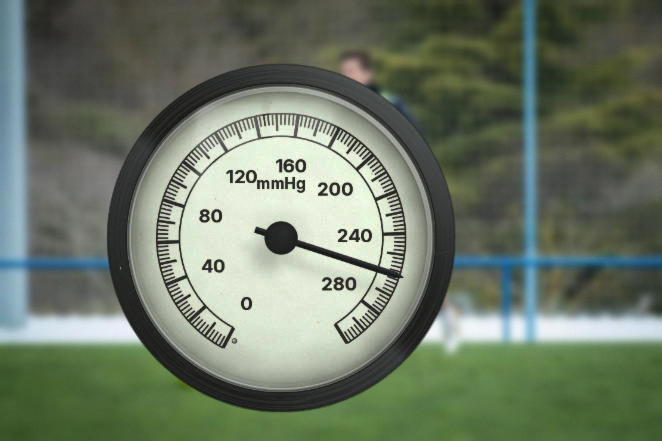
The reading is 260
